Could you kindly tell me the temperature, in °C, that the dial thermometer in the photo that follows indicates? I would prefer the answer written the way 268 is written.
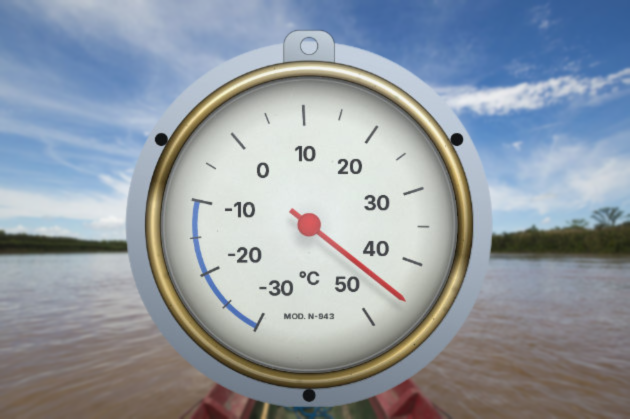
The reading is 45
